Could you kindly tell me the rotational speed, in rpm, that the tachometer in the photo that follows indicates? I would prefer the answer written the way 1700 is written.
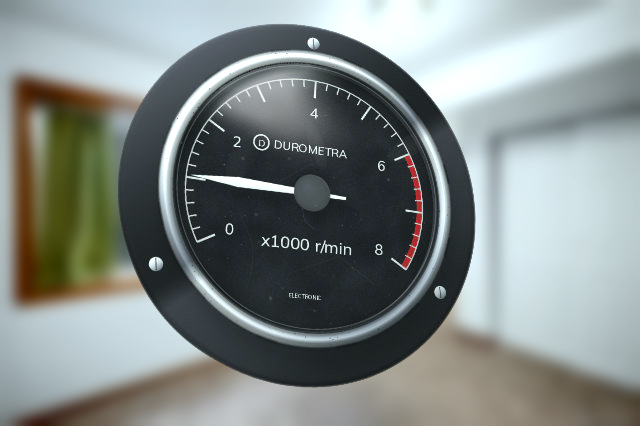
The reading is 1000
